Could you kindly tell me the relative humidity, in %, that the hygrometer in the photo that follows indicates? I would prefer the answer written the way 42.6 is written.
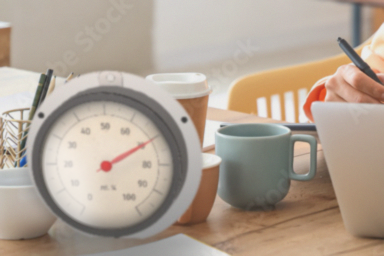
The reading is 70
